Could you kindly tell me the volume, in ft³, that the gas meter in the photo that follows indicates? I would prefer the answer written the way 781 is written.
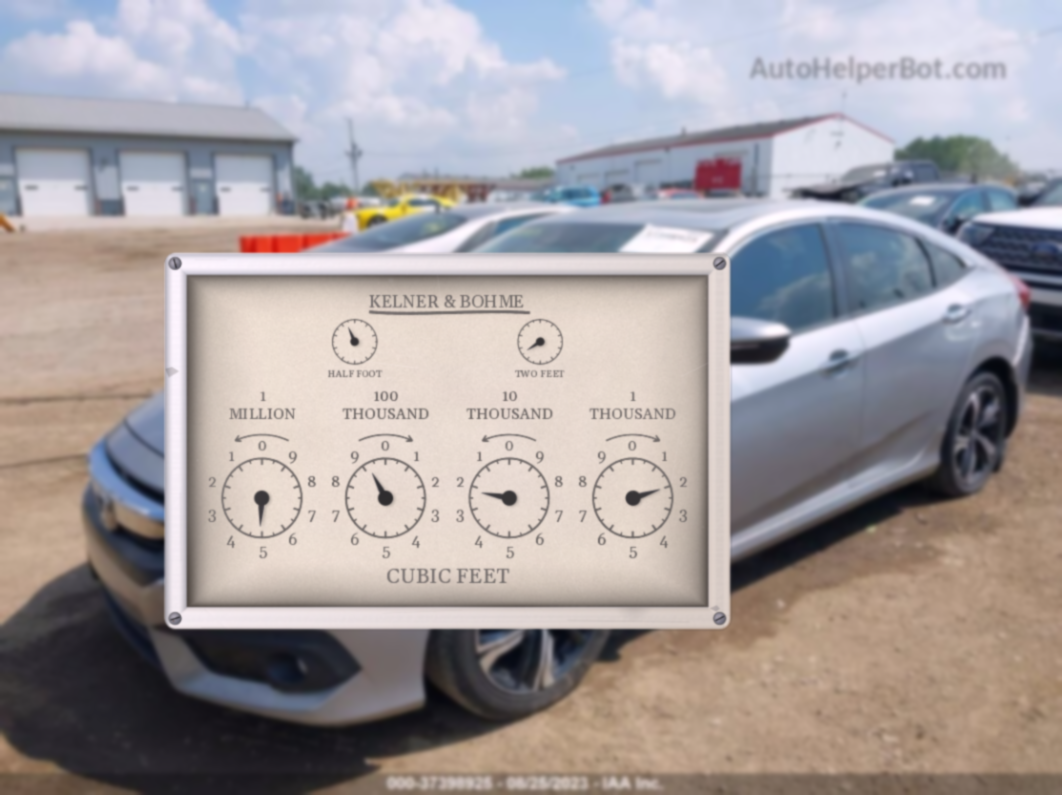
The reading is 492200
